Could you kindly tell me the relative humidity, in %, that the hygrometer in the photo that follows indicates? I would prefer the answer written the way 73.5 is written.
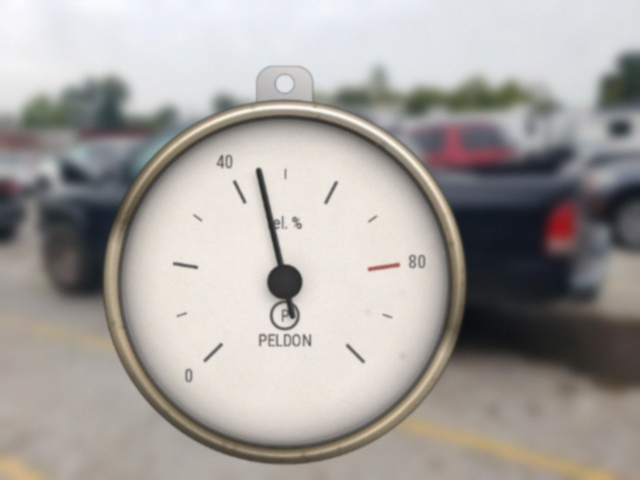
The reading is 45
